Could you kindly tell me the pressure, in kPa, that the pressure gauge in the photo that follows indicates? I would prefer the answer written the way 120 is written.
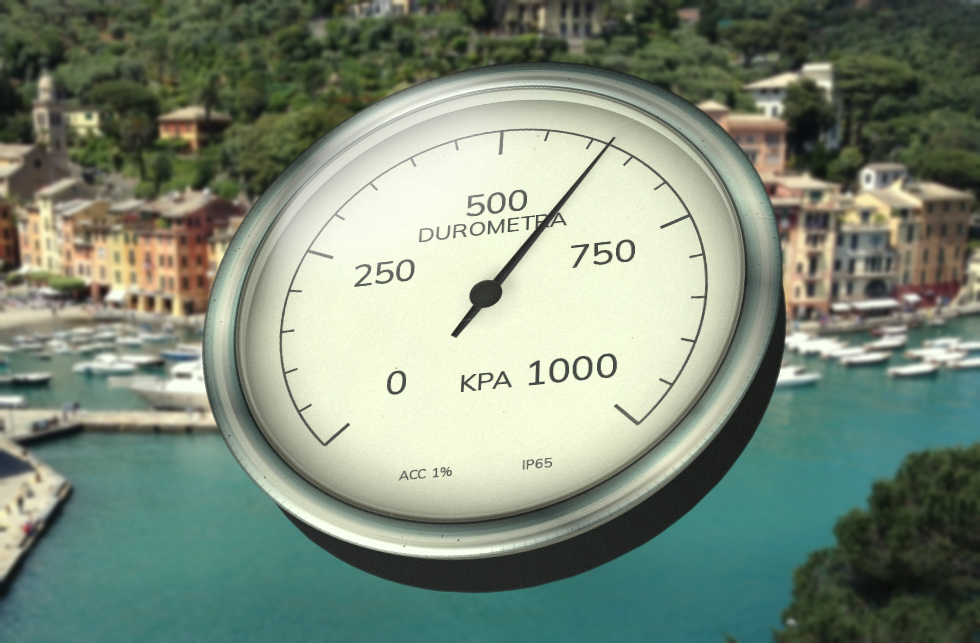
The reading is 625
